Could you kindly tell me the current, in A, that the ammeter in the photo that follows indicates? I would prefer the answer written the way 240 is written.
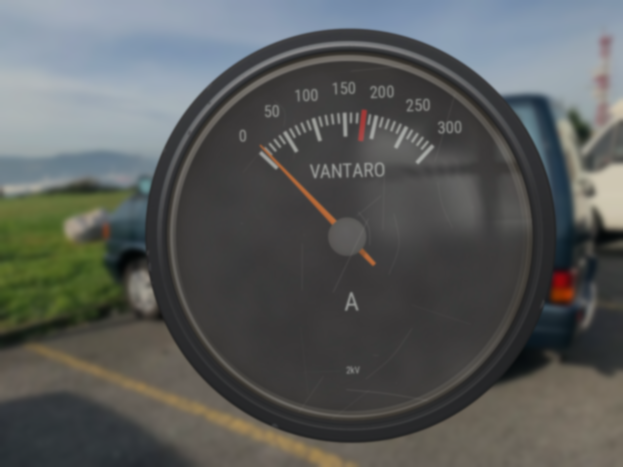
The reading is 10
